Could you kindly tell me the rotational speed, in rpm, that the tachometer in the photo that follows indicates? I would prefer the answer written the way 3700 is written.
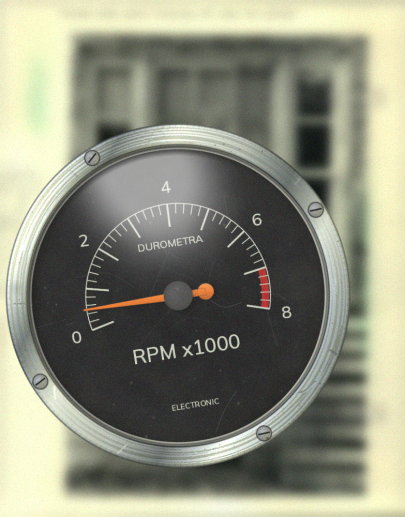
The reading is 500
